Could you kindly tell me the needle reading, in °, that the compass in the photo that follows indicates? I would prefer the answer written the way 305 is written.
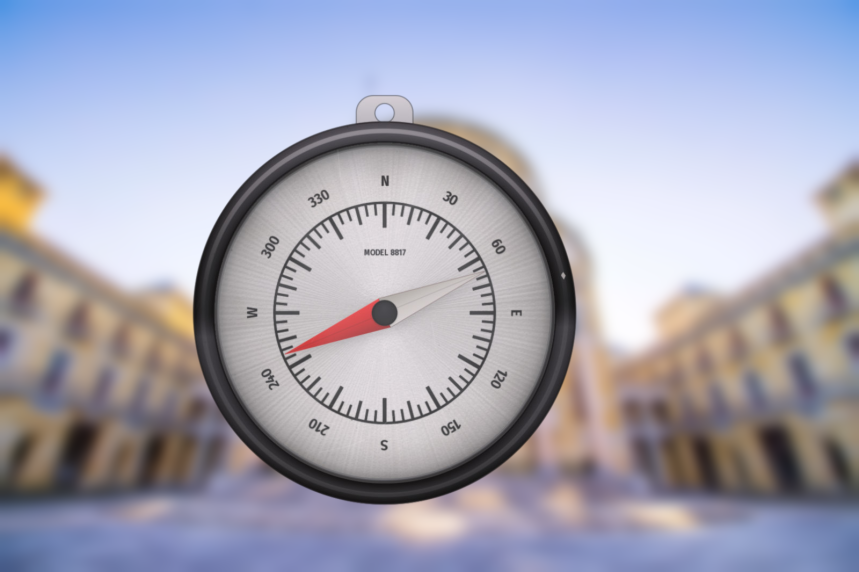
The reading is 247.5
